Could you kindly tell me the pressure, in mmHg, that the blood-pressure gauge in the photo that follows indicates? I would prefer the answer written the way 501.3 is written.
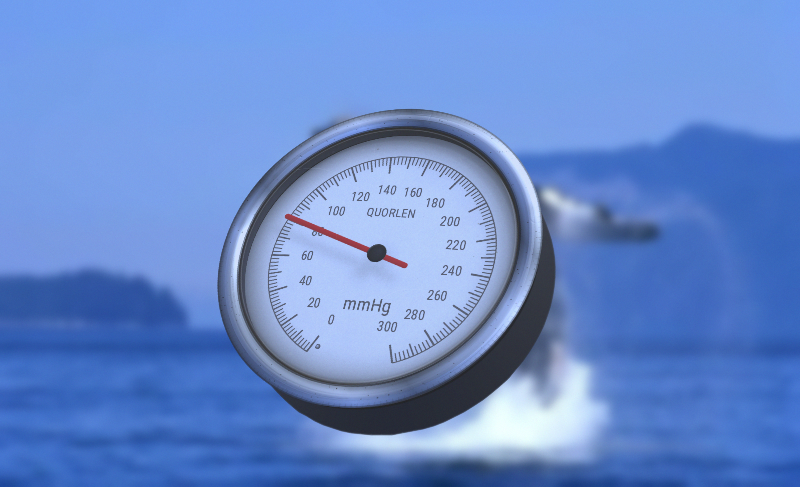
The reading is 80
